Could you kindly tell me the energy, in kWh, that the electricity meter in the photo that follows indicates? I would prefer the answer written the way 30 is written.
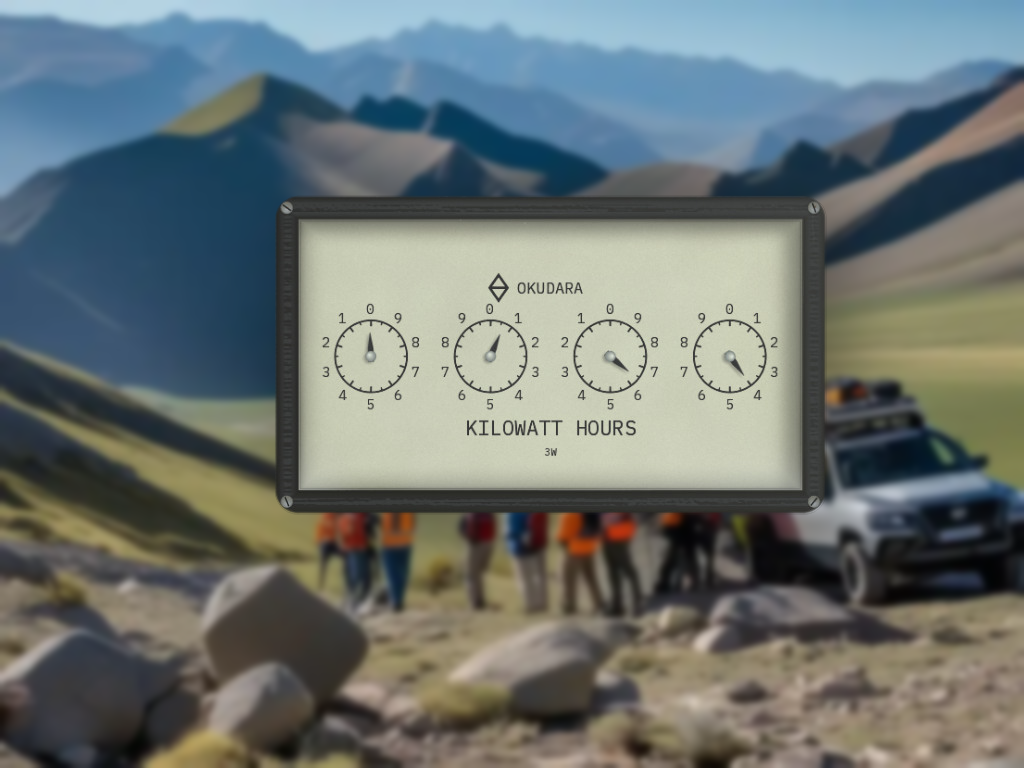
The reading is 64
